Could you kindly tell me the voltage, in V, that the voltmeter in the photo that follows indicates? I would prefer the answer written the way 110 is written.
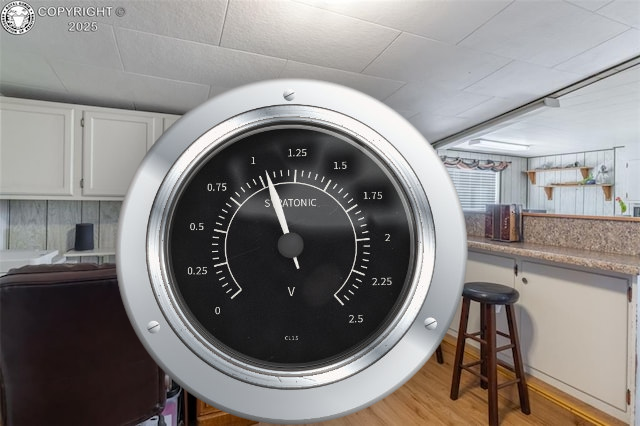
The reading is 1.05
